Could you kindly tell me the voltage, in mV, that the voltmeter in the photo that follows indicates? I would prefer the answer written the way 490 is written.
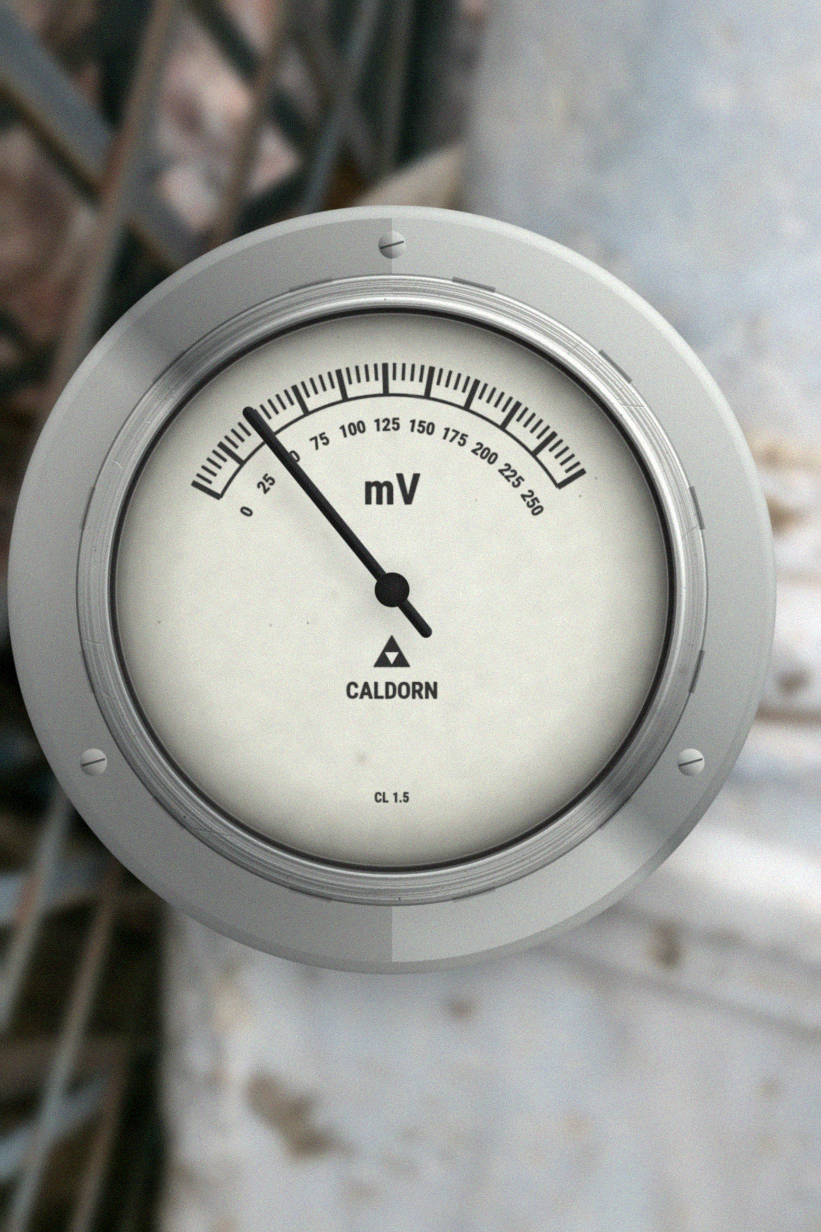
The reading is 47.5
